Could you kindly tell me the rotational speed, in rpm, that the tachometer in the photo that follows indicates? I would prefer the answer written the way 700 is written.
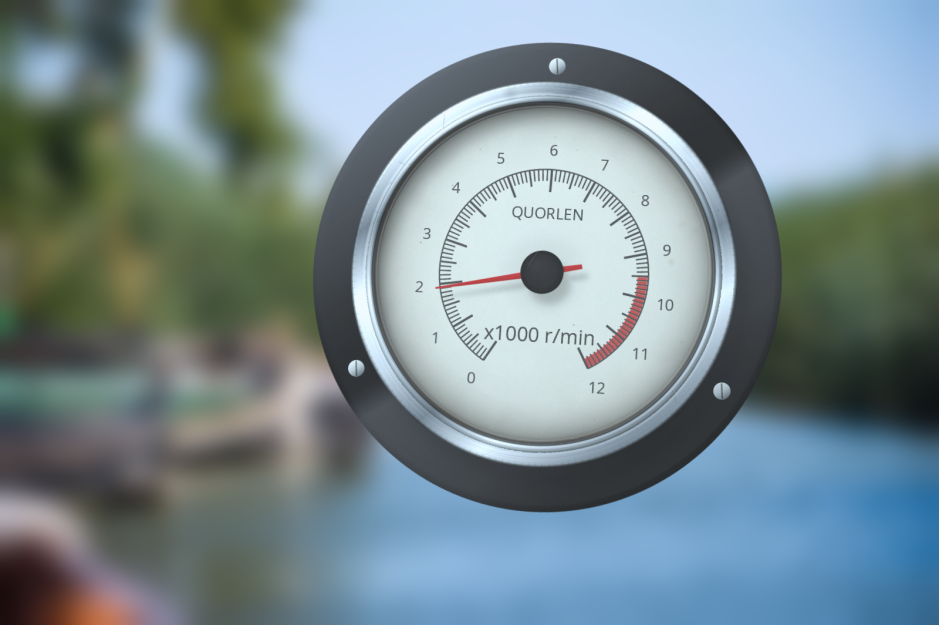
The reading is 1900
